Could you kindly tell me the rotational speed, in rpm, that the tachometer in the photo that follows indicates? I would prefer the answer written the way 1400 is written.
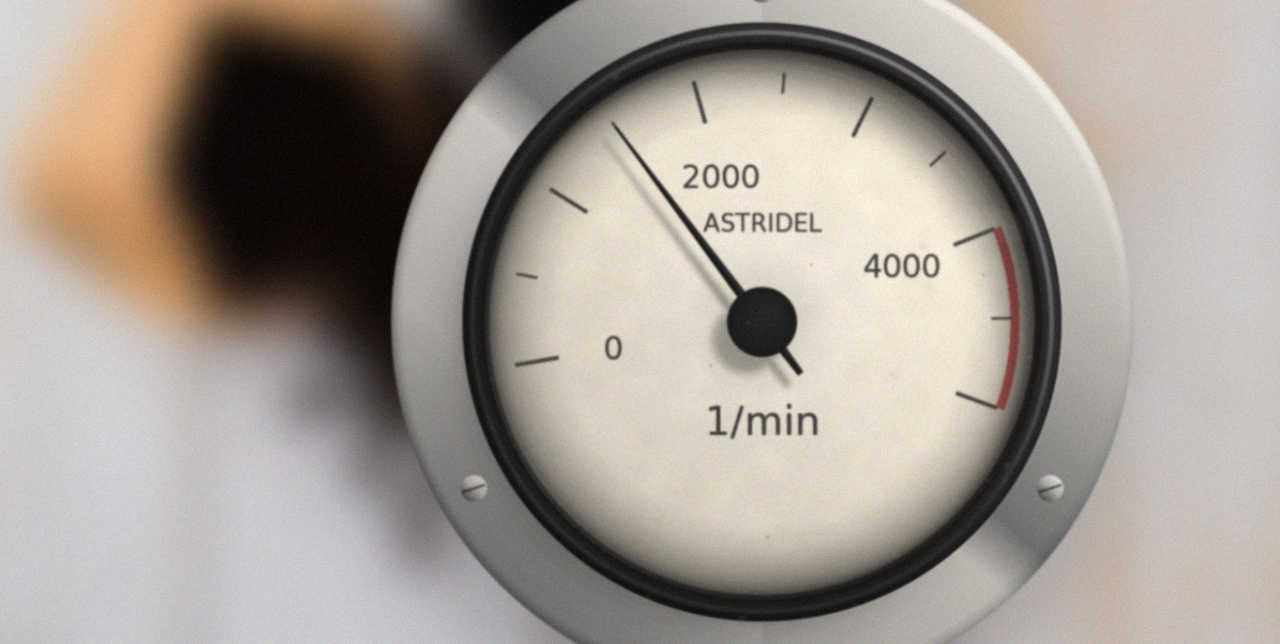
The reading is 1500
